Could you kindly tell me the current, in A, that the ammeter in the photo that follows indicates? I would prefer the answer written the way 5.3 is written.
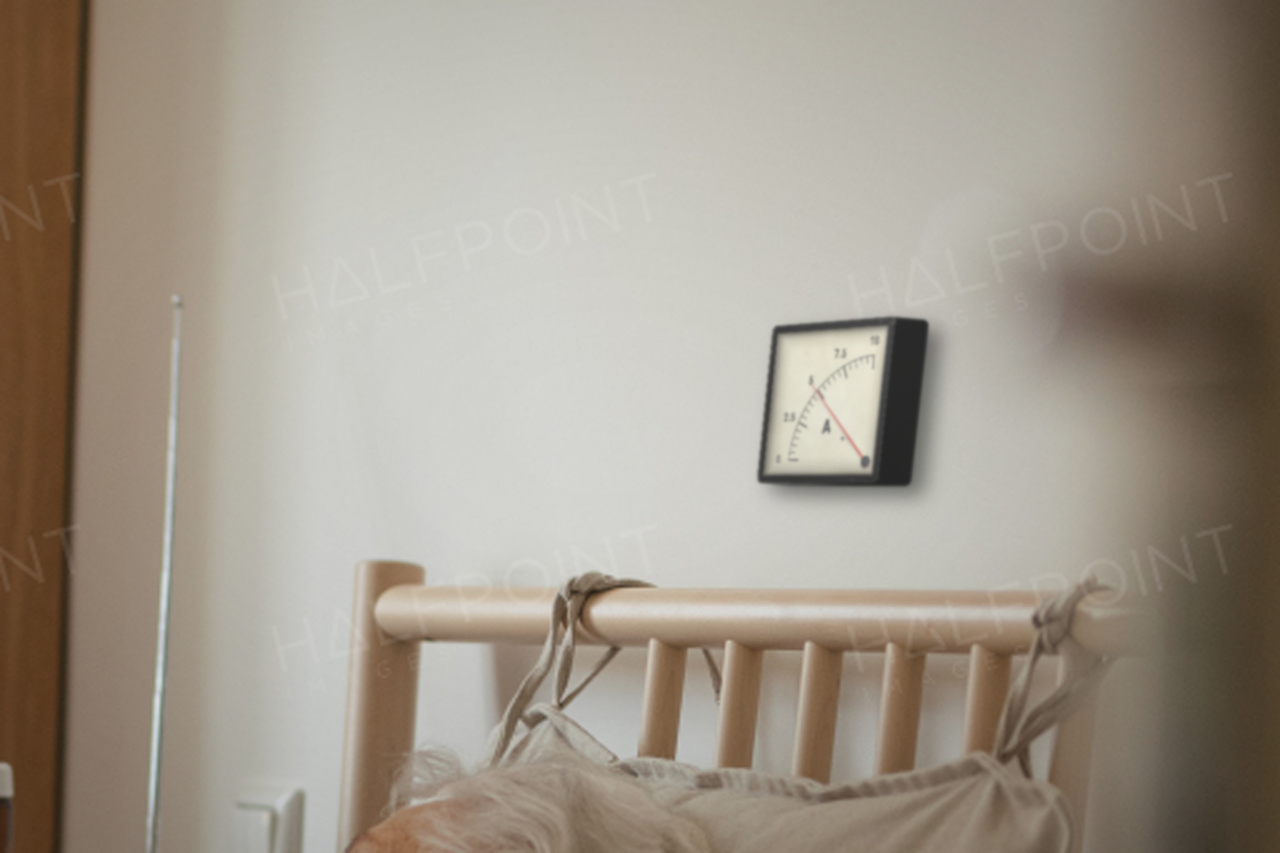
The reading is 5
